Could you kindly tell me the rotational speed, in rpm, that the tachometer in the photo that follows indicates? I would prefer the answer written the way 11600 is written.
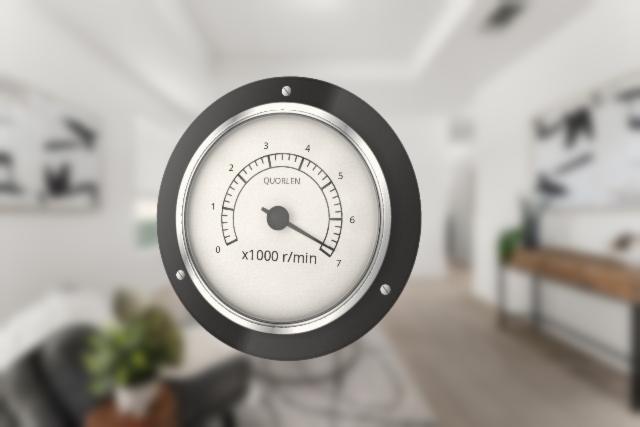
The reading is 6800
